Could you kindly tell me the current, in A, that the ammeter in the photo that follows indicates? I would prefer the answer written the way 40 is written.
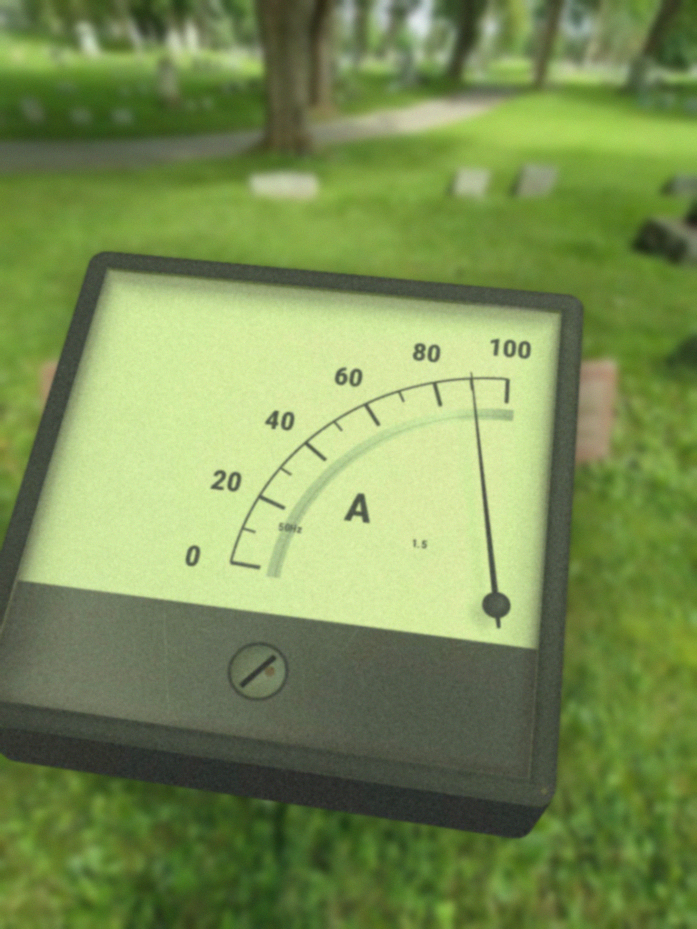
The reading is 90
